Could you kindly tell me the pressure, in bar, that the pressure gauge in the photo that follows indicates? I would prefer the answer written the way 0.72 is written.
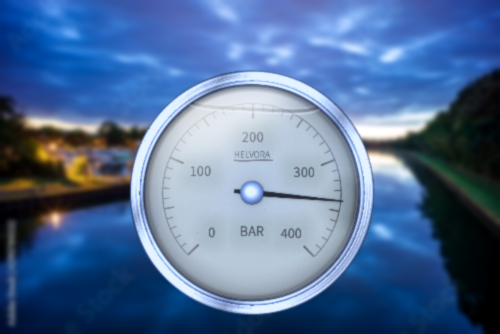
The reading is 340
